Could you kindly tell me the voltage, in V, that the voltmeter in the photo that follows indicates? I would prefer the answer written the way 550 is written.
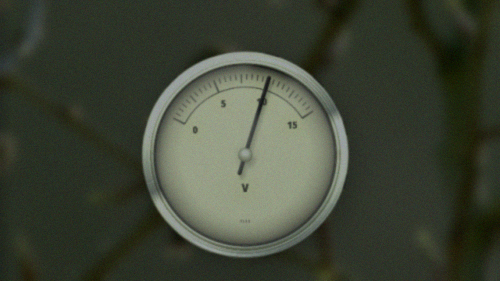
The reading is 10
